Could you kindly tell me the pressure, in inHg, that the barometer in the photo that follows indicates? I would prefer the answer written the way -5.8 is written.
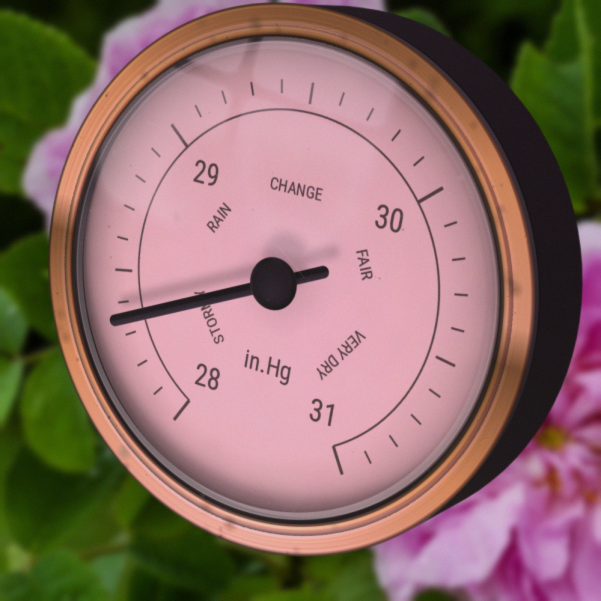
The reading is 28.35
